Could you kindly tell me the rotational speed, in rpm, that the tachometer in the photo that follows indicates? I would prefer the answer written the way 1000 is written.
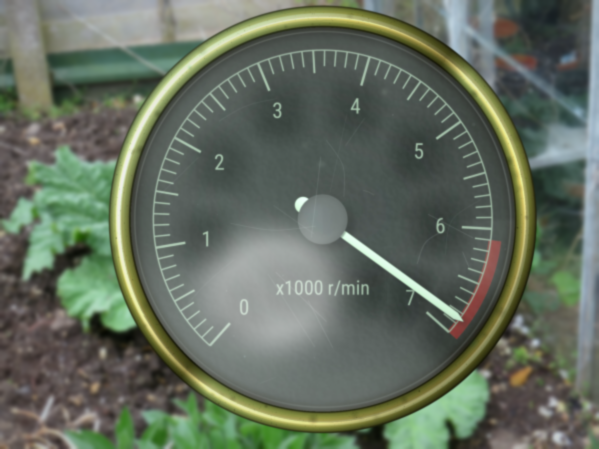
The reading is 6850
